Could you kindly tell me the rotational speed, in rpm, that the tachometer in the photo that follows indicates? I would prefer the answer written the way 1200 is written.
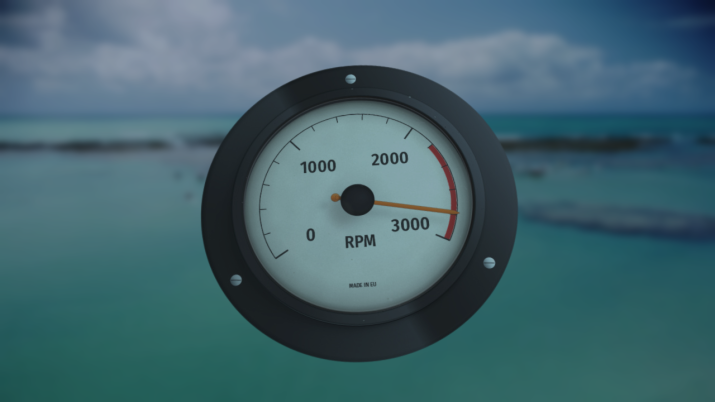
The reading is 2800
